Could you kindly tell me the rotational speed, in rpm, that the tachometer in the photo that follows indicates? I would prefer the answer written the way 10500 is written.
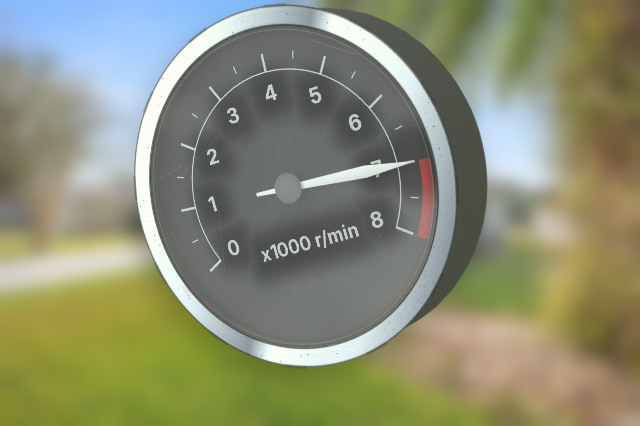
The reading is 7000
